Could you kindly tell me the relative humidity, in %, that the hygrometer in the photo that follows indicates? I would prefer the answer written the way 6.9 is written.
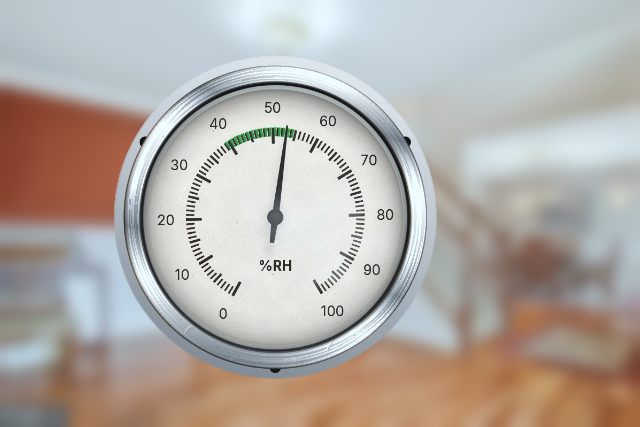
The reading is 53
